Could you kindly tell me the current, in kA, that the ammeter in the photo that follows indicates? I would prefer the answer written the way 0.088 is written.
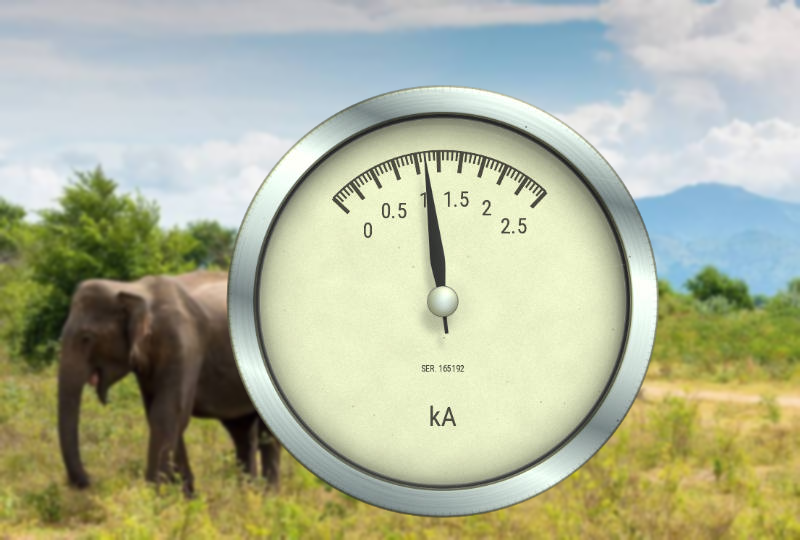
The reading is 1.1
